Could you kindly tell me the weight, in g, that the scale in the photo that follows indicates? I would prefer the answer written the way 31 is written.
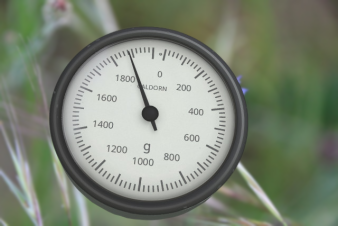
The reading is 1880
